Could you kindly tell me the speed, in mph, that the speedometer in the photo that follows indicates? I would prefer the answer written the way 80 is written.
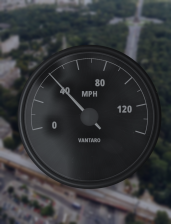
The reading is 40
